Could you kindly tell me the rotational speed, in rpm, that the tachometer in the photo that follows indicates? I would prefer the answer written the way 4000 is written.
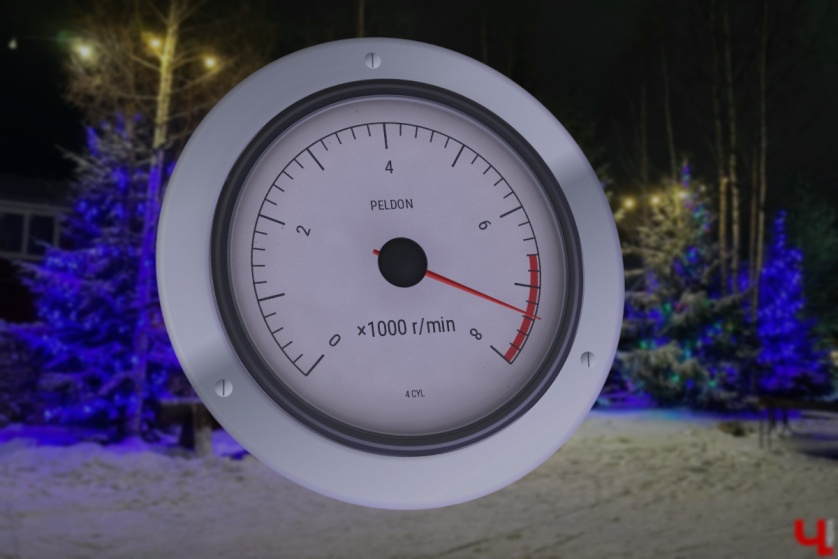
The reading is 7400
